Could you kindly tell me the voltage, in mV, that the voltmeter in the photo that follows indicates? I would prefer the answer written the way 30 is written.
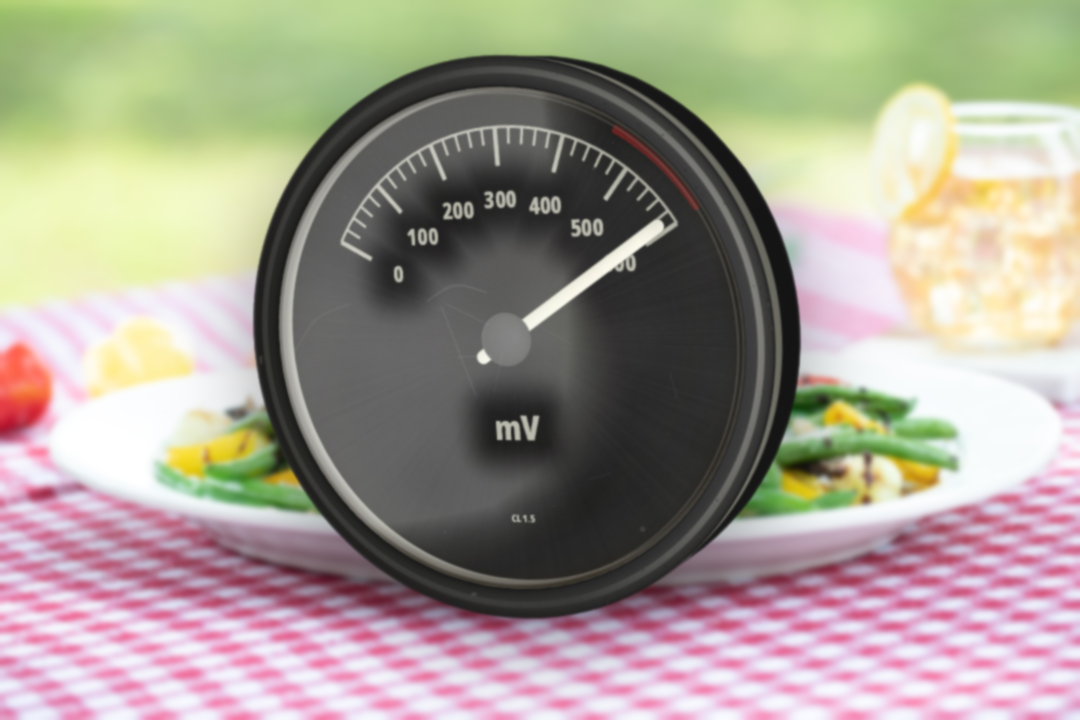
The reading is 590
